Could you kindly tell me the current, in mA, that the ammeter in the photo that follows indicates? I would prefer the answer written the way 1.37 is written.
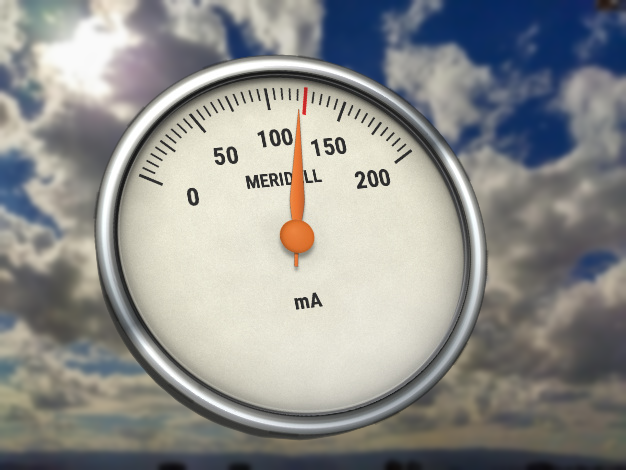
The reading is 120
